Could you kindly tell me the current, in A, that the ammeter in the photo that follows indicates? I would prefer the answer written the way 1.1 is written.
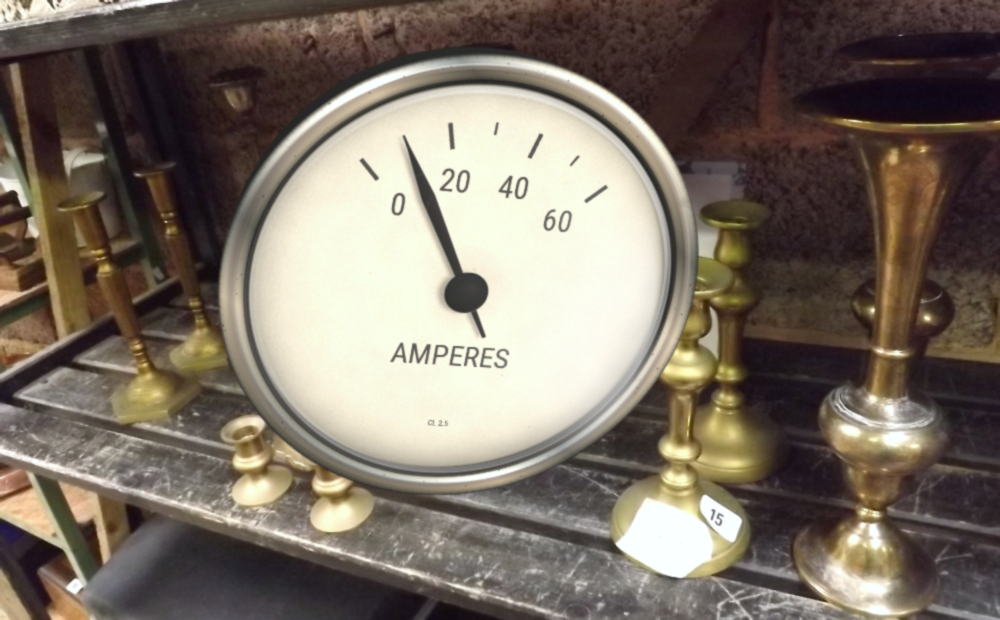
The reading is 10
